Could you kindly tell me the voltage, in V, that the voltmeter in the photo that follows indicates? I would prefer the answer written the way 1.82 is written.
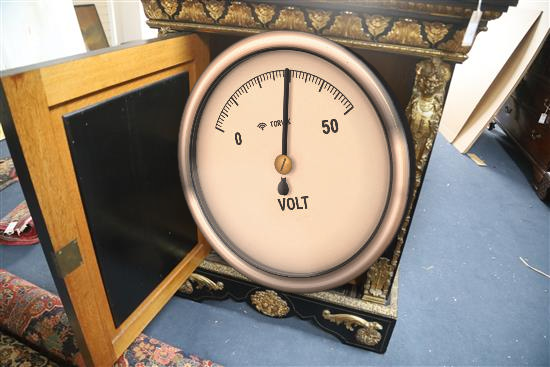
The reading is 30
